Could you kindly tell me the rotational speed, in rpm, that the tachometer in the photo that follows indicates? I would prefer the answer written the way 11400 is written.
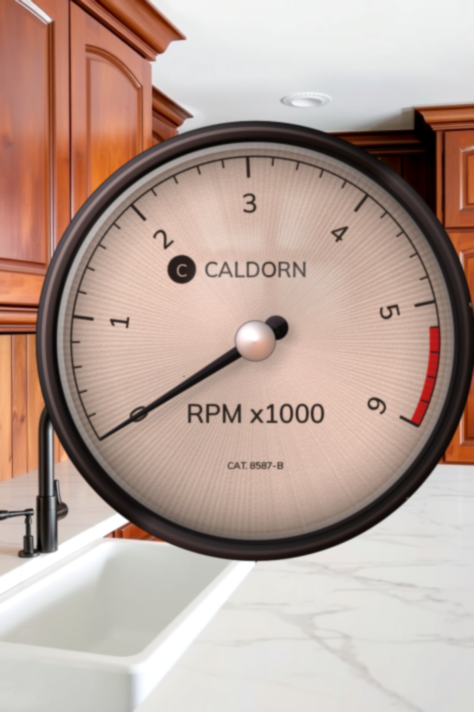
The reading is 0
